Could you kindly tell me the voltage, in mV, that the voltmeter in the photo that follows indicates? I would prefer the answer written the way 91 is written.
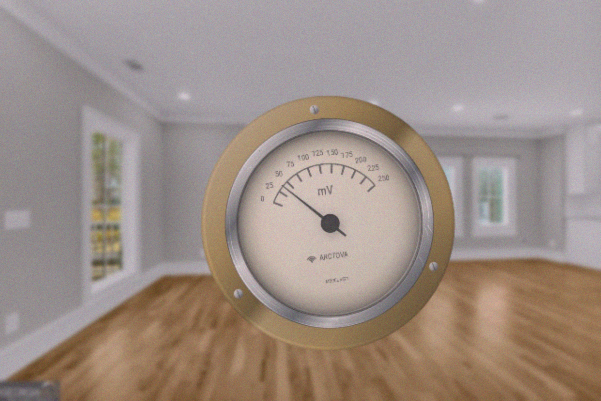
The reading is 37.5
